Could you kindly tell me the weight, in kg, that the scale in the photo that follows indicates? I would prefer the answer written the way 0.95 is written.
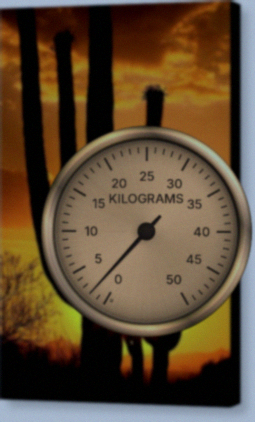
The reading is 2
